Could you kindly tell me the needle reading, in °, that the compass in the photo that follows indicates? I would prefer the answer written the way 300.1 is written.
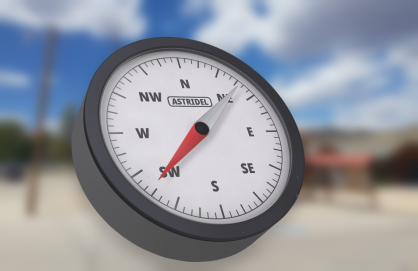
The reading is 227.5
